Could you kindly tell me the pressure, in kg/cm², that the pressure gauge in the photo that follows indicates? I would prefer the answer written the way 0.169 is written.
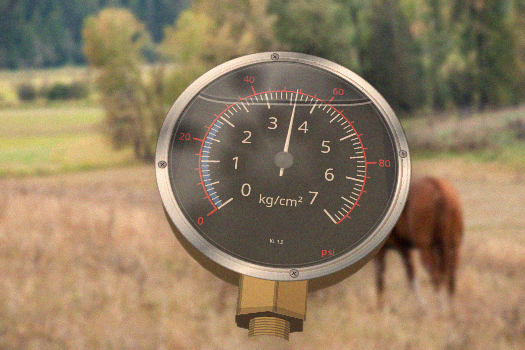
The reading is 3.6
